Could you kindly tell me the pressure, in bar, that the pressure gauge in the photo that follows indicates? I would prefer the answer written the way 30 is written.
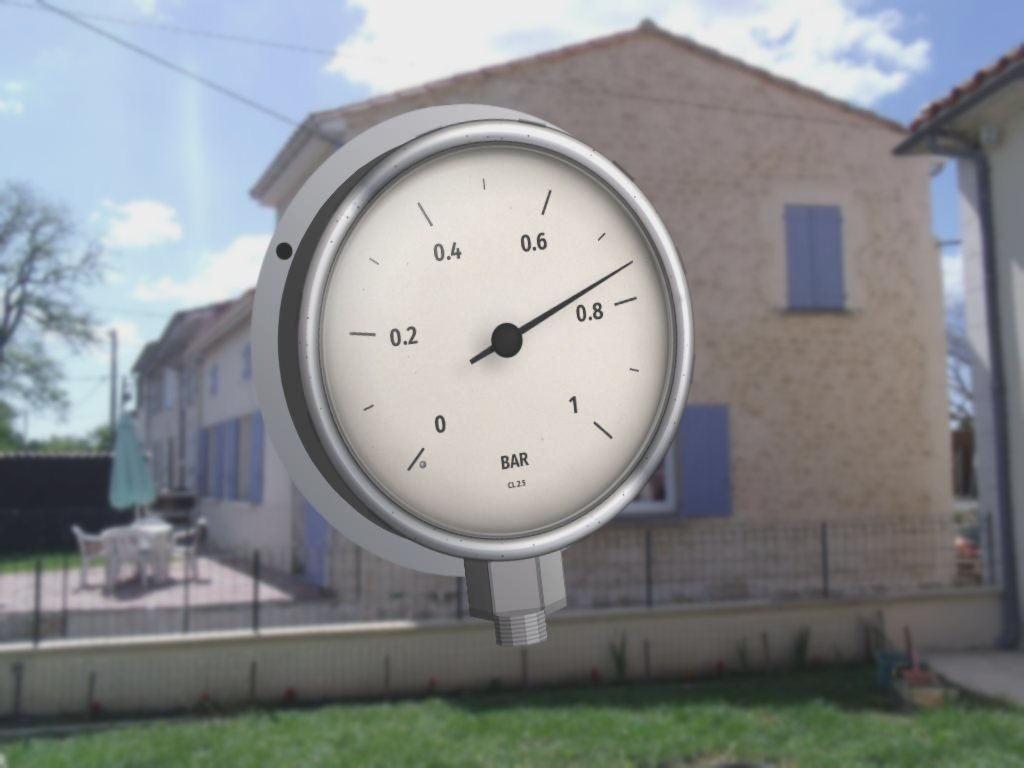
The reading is 0.75
